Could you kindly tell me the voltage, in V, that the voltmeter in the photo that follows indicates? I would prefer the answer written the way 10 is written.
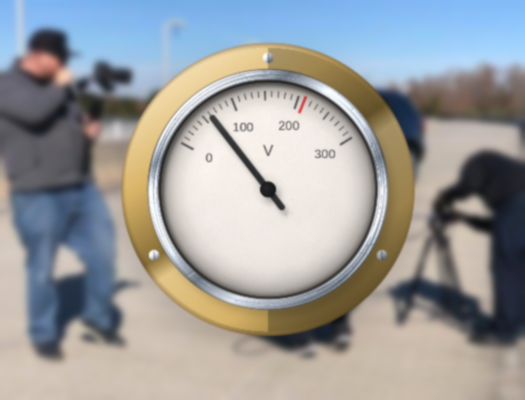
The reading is 60
